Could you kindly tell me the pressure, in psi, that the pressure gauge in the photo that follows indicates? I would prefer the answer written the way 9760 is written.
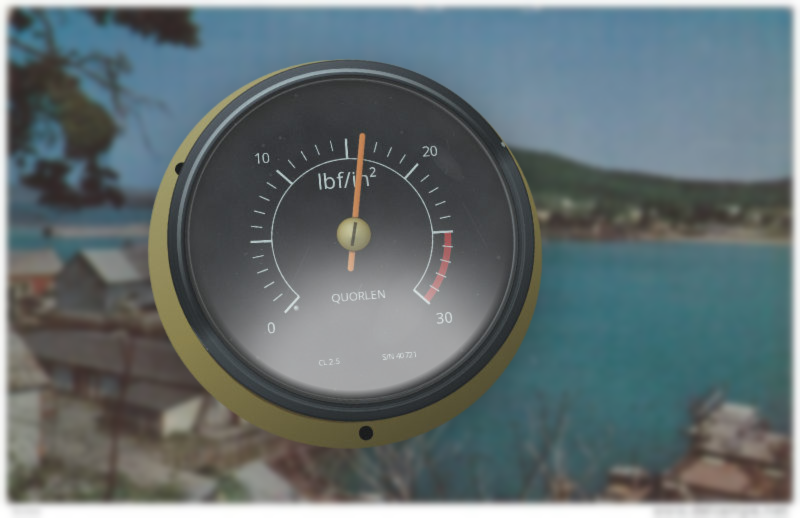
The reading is 16
